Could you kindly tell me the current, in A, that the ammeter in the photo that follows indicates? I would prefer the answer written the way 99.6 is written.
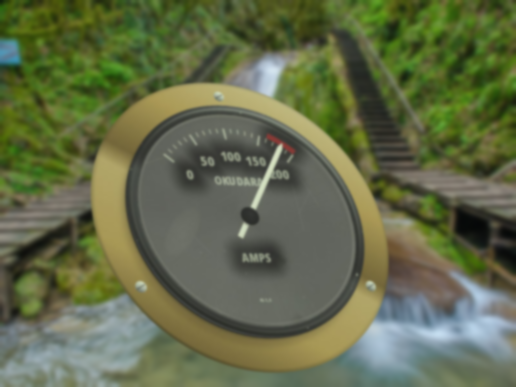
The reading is 180
